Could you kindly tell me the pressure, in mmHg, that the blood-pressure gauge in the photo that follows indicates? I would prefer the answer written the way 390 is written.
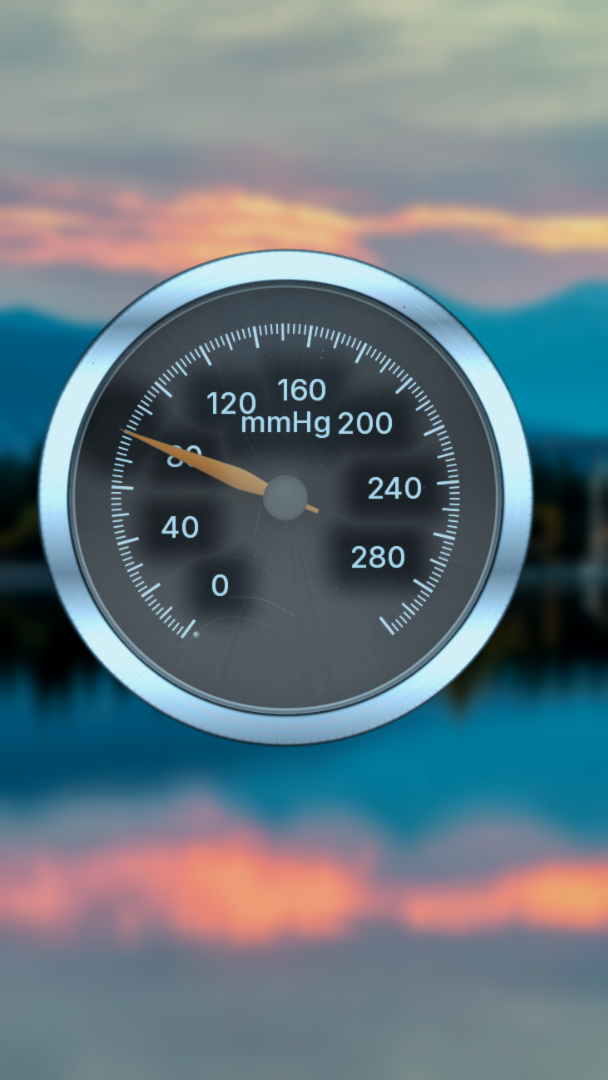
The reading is 80
